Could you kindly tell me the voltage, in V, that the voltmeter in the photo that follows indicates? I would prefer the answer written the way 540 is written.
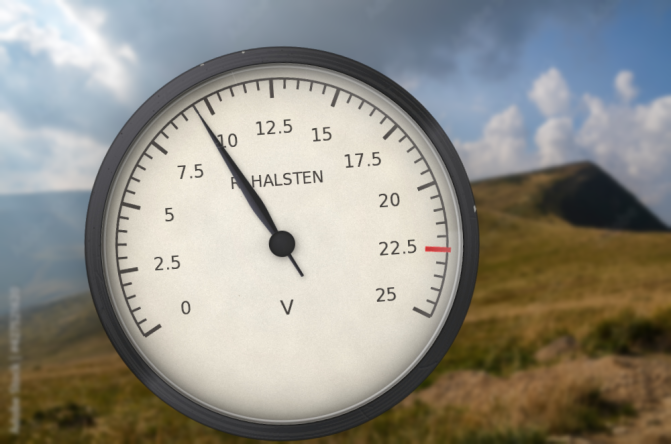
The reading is 9.5
